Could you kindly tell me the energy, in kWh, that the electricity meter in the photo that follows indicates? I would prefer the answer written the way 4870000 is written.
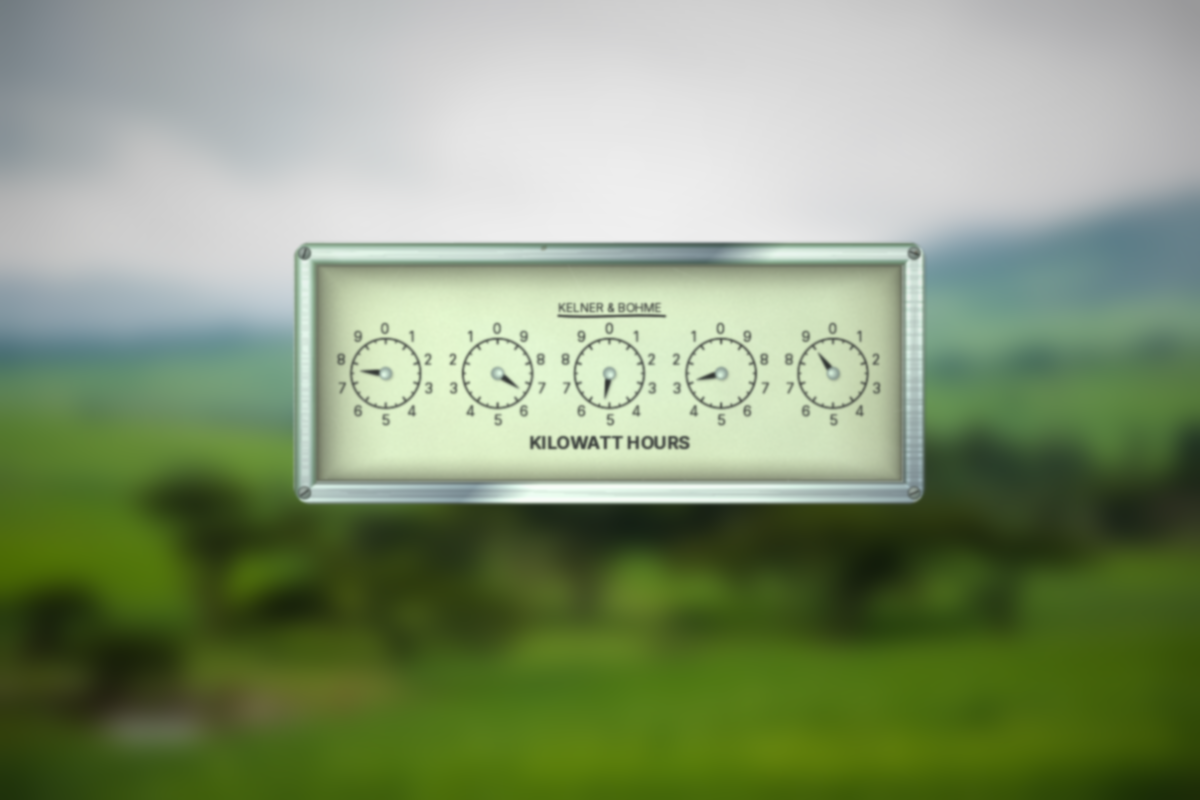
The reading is 76529
